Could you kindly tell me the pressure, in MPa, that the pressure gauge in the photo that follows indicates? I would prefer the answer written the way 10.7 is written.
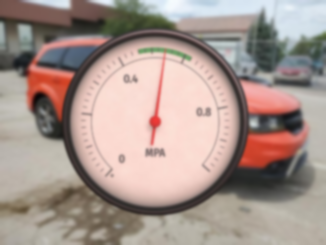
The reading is 0.54
